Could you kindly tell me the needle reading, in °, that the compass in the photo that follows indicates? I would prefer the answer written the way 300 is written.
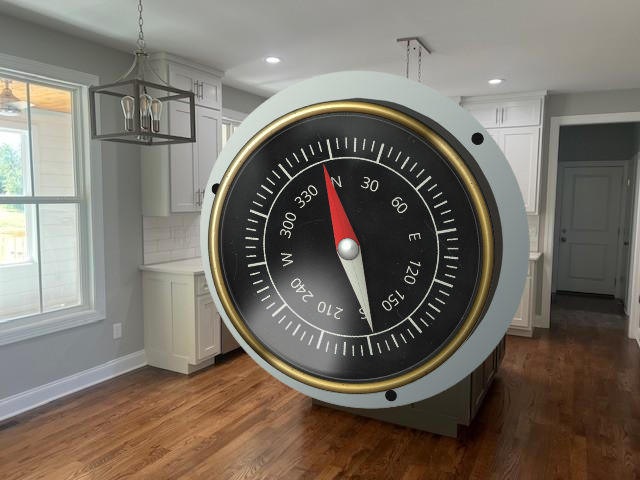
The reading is 355
